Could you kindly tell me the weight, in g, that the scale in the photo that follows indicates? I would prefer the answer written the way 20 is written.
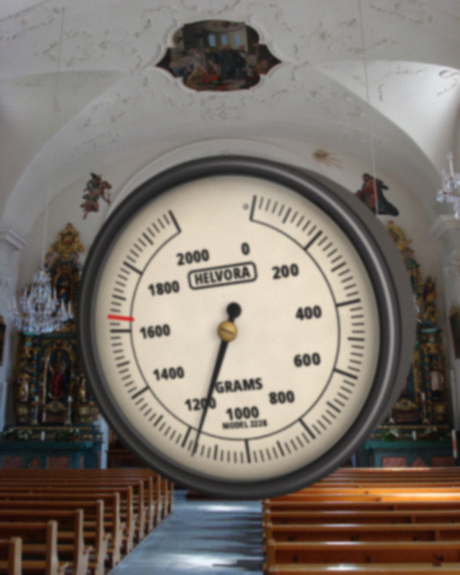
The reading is 1160
